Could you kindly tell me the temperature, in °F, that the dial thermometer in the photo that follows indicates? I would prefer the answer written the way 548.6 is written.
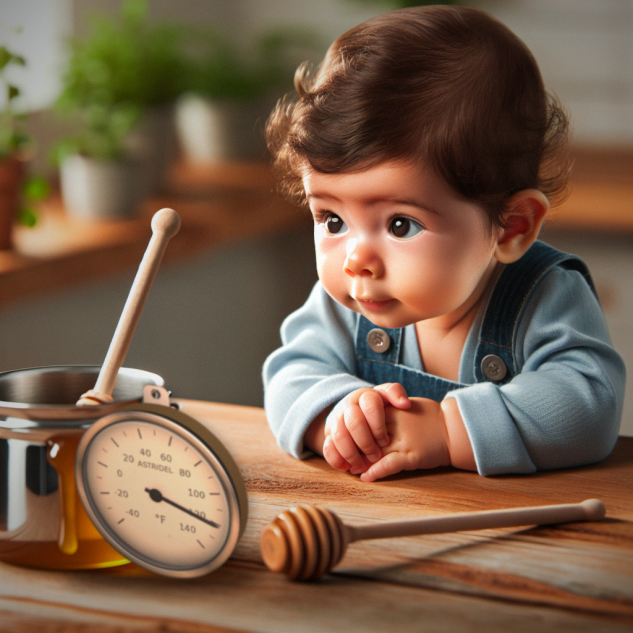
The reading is 120
